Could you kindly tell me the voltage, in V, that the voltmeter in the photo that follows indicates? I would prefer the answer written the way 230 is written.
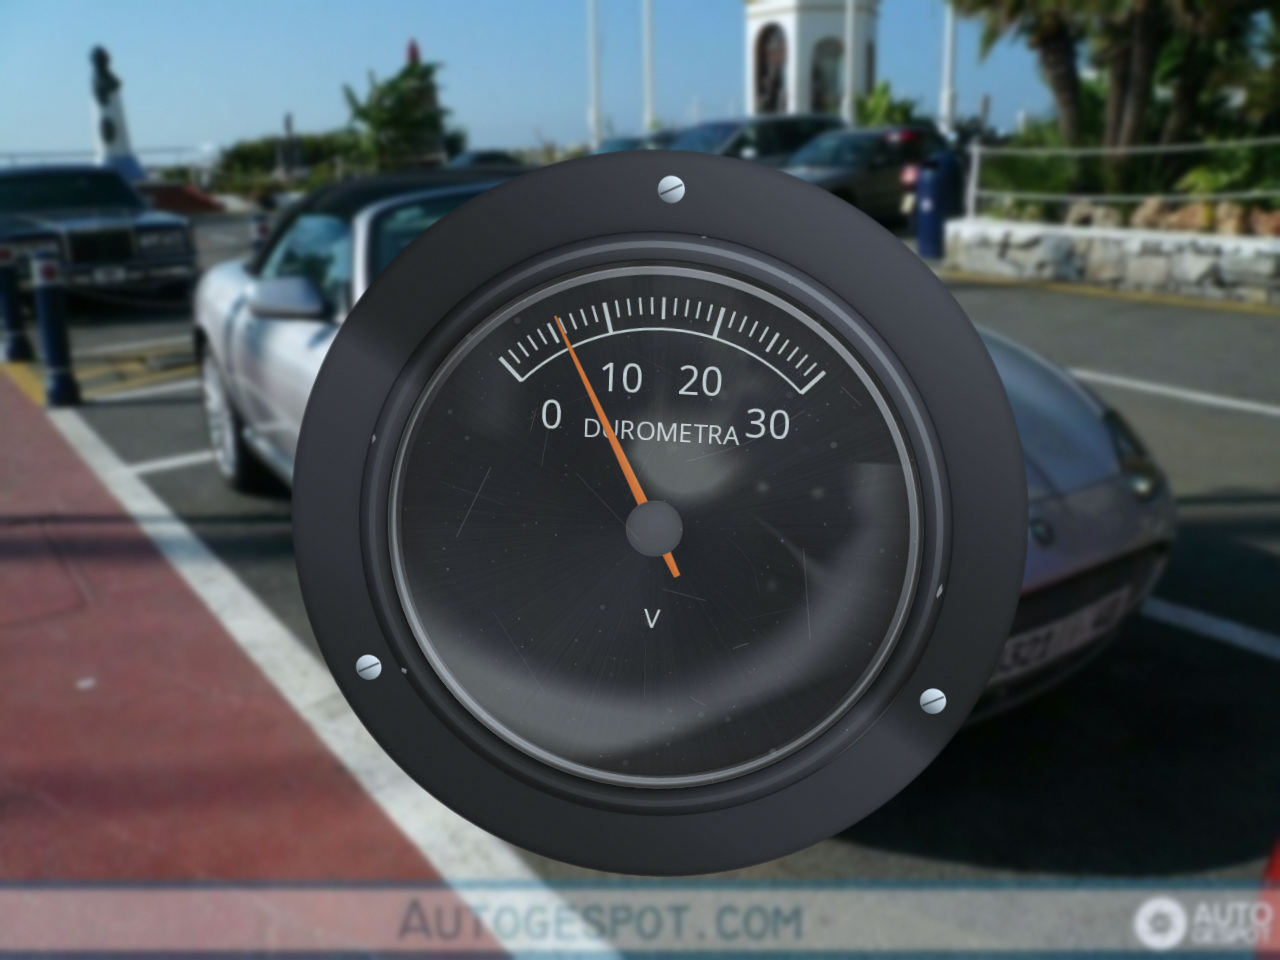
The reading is 6
